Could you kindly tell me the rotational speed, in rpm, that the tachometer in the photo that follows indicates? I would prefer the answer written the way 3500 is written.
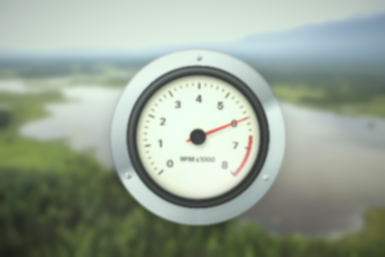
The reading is 6000
